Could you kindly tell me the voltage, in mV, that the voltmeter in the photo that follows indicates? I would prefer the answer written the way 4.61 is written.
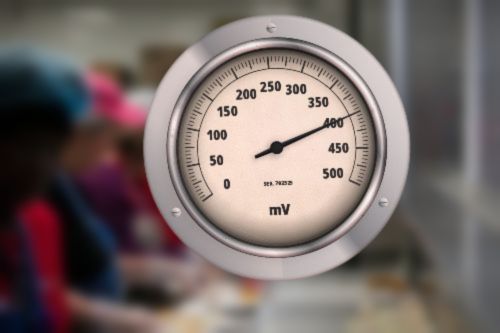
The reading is 400
